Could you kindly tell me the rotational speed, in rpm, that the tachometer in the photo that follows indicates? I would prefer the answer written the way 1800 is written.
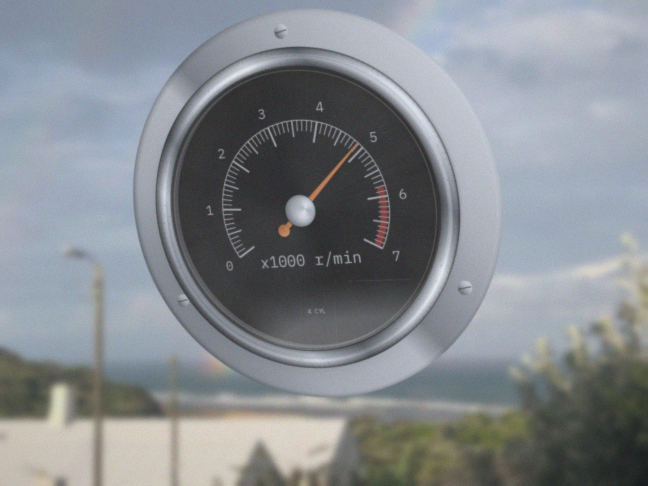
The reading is 4900
